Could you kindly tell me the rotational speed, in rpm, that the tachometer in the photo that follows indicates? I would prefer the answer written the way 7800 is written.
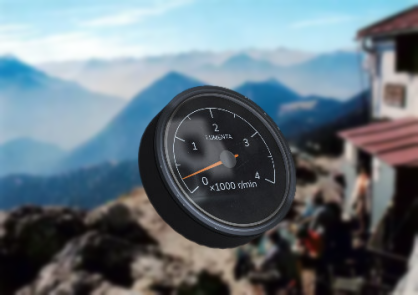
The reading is 250
